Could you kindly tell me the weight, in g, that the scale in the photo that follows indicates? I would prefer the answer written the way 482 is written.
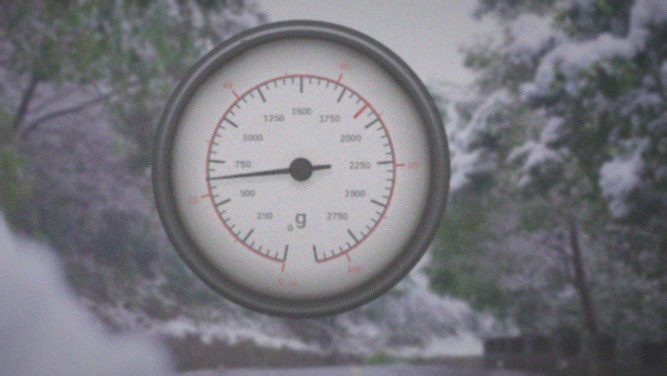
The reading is 650
